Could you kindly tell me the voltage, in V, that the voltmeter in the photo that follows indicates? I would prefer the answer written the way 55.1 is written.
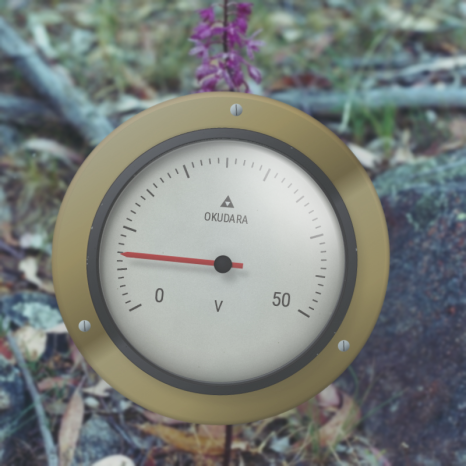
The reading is 7
